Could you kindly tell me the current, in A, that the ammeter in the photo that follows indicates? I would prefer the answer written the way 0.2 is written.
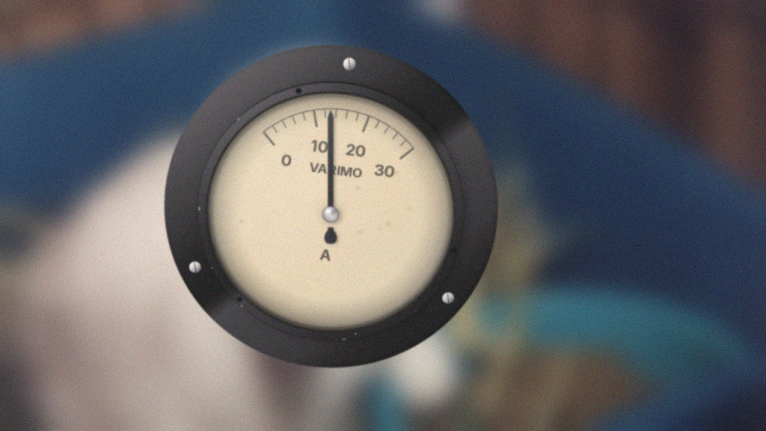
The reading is 13
